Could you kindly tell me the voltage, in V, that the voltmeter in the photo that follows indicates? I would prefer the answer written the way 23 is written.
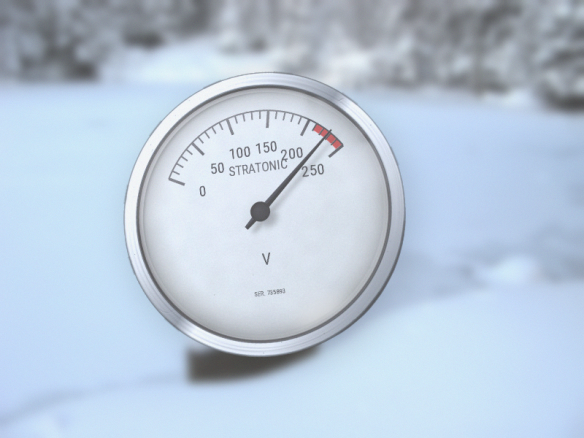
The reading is 230
